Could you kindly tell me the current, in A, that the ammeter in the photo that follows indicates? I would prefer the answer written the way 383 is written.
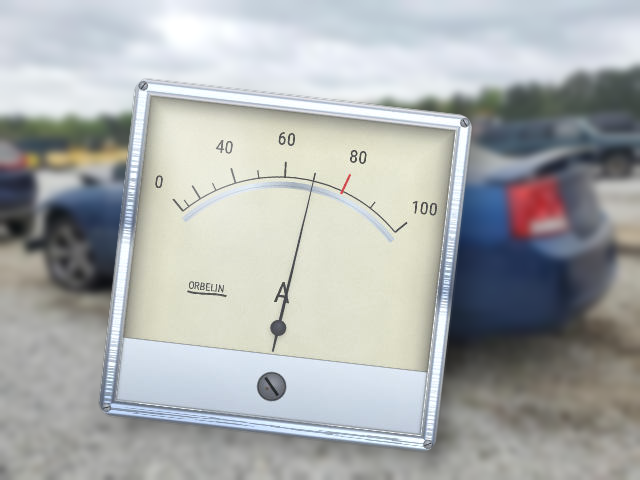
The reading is 70
